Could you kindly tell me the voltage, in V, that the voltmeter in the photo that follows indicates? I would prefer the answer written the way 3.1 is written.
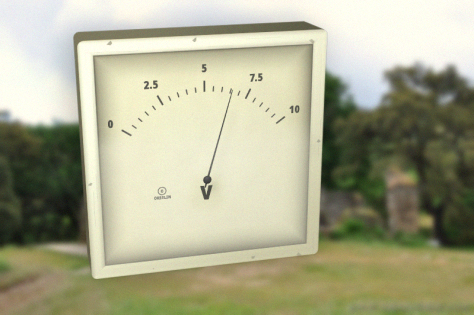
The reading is 6.5
